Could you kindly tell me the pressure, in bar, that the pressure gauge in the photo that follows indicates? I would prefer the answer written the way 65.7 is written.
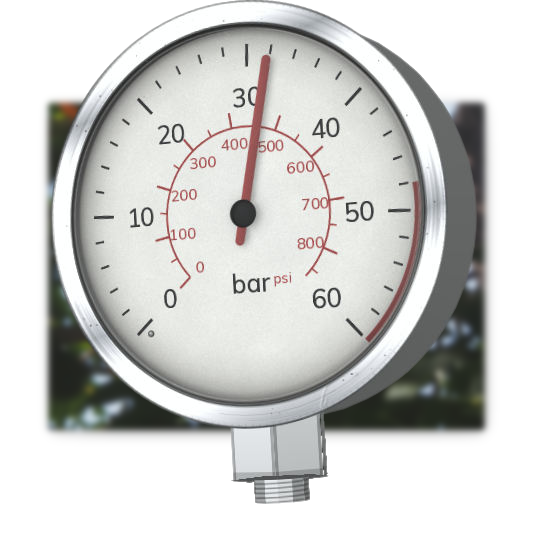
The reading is 32
